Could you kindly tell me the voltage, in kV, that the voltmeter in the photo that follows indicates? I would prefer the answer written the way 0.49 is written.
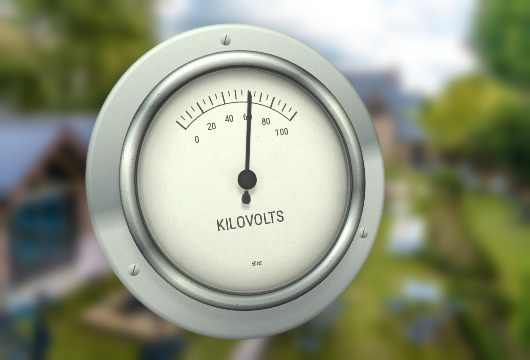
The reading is 60
